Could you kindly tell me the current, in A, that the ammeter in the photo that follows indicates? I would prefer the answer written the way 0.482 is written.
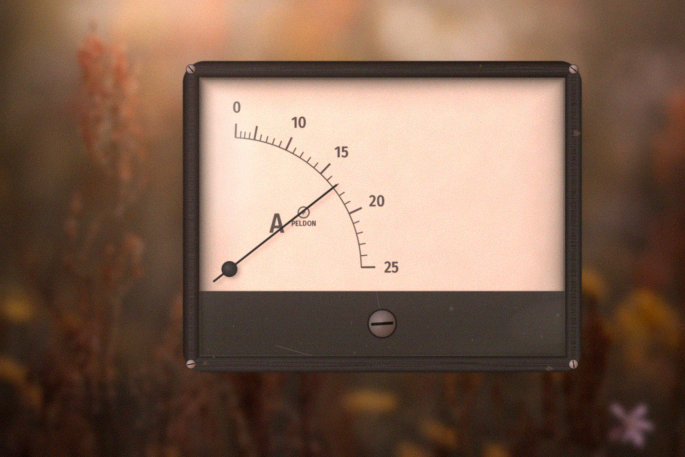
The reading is 17
